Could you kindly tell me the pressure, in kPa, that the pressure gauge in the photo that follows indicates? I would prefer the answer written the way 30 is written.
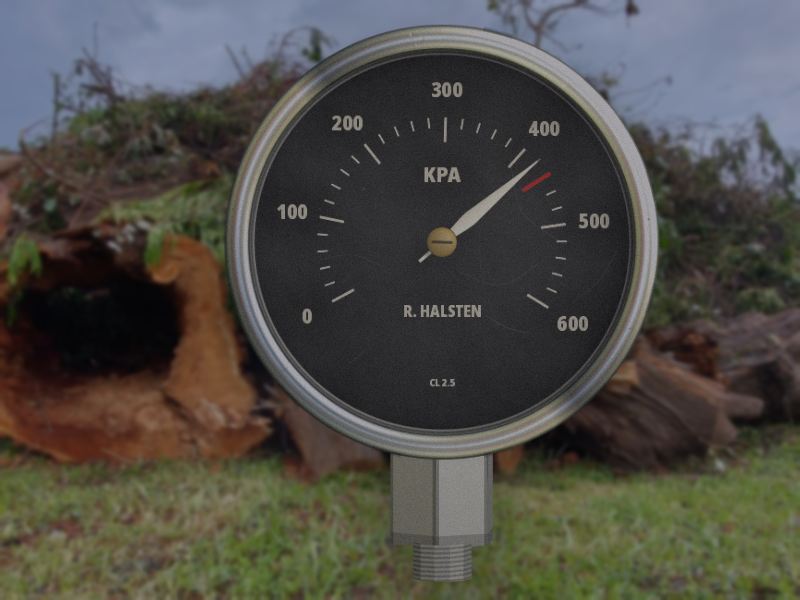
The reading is 420
